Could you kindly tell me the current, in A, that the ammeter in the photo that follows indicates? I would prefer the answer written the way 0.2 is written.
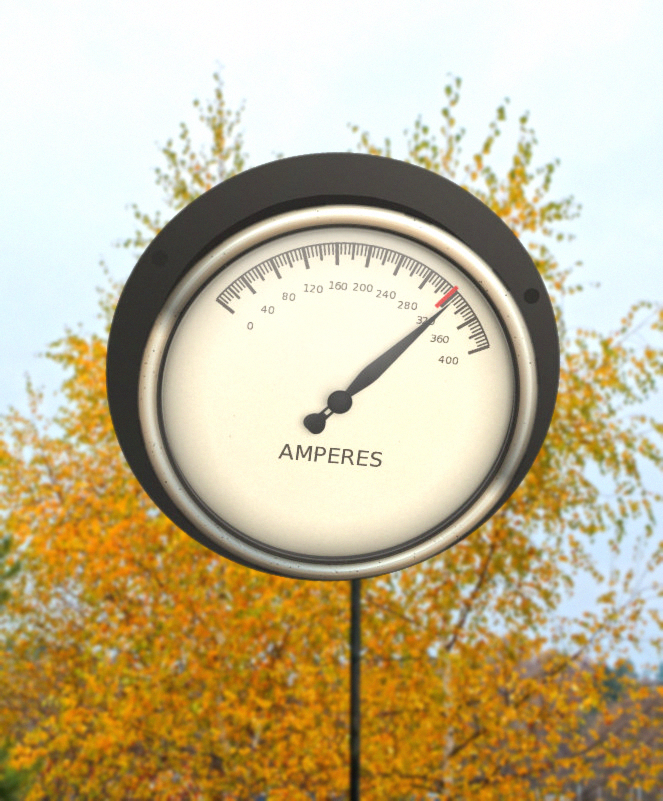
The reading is 320
